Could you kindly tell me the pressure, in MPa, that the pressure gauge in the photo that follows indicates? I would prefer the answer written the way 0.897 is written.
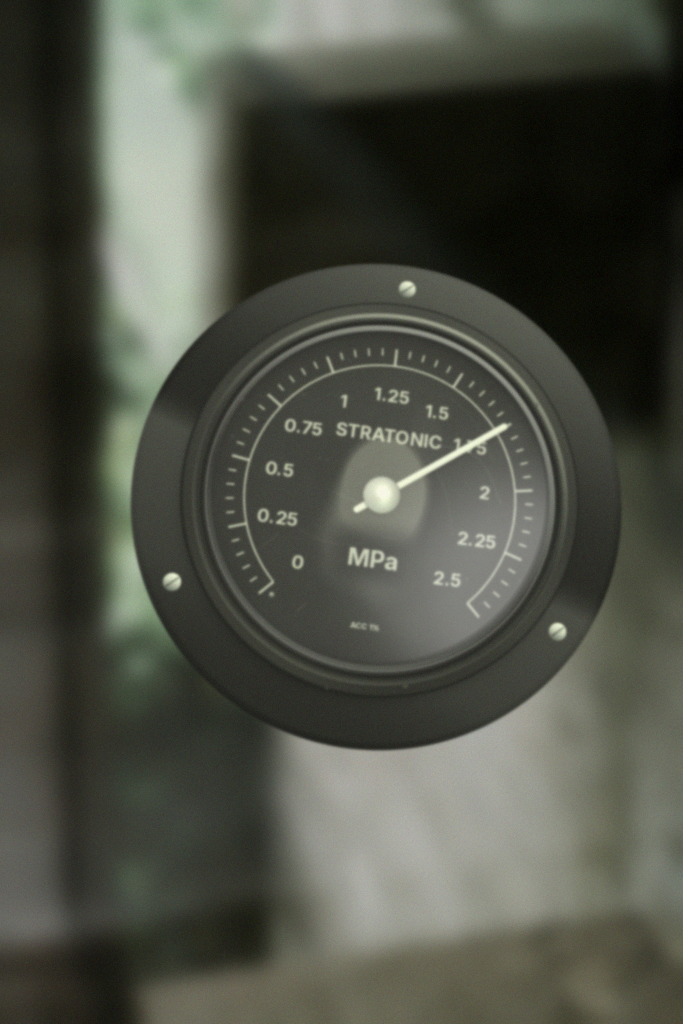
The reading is 1.75
